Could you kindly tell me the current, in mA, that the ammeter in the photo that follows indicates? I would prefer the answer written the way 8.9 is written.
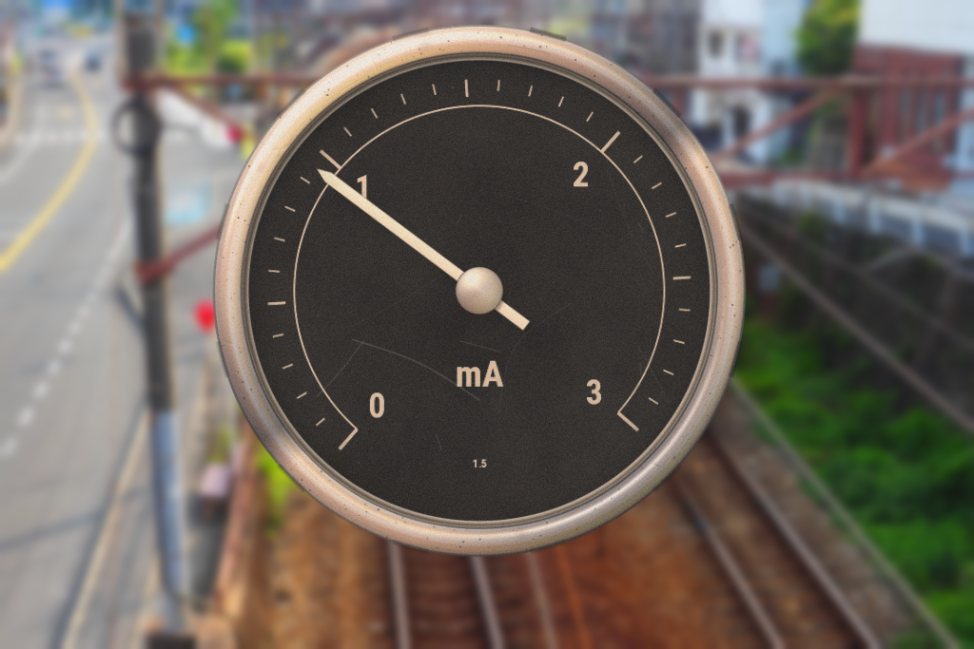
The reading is 0.95
